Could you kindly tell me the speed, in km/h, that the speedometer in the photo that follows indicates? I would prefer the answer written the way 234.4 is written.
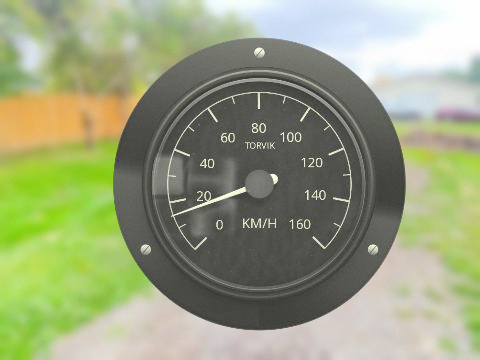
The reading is 15
